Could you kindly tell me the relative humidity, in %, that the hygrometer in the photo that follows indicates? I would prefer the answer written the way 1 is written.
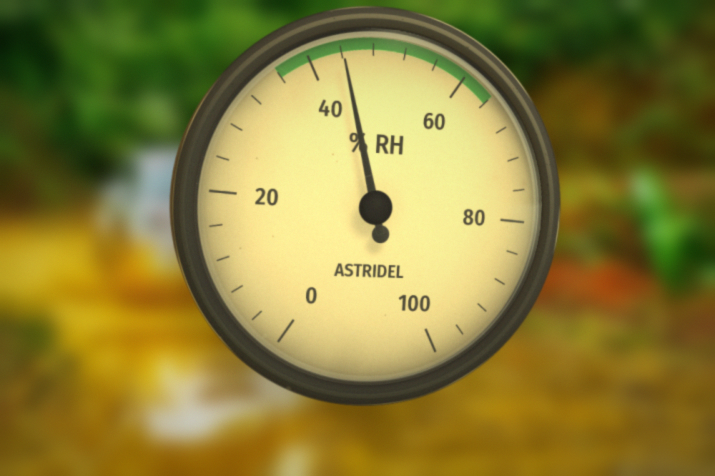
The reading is 44
